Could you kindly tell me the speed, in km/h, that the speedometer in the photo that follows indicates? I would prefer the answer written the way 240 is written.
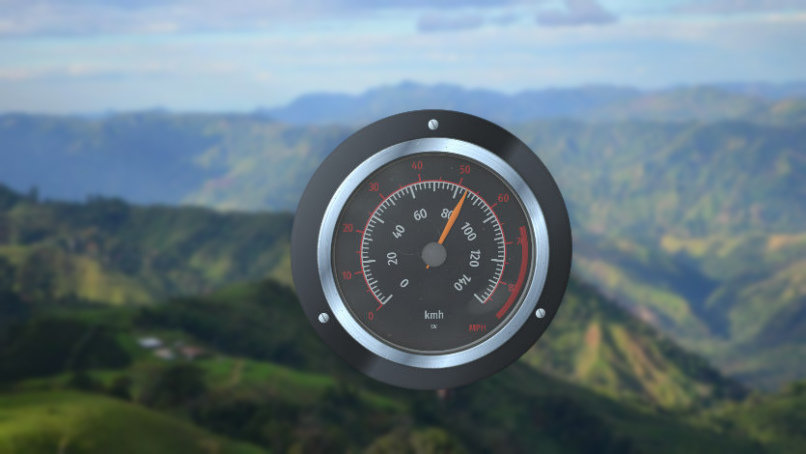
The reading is 84
